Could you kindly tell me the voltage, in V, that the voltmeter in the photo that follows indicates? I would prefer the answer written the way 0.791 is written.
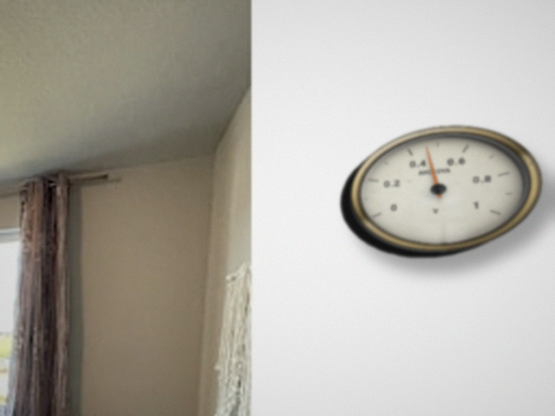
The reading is 0.45
